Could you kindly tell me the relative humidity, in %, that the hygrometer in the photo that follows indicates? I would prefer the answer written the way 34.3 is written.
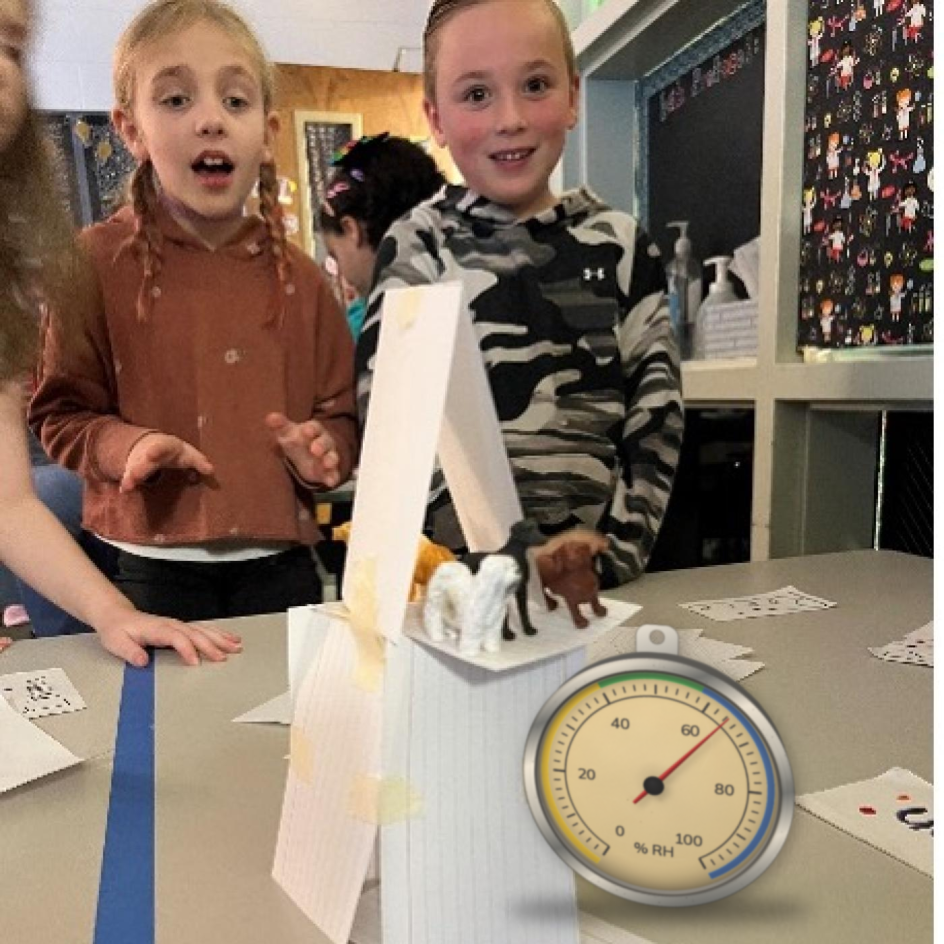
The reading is 64
